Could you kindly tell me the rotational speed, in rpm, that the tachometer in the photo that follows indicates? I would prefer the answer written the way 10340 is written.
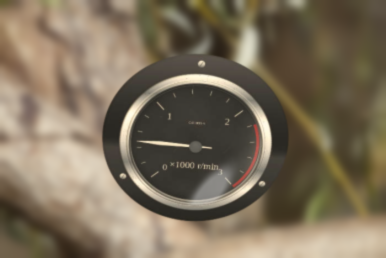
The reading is 500
